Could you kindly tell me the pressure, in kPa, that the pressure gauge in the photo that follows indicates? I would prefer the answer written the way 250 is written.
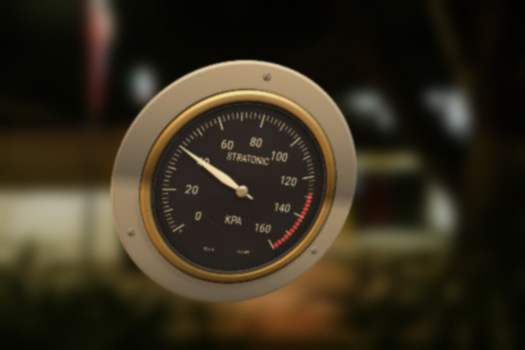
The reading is 40
